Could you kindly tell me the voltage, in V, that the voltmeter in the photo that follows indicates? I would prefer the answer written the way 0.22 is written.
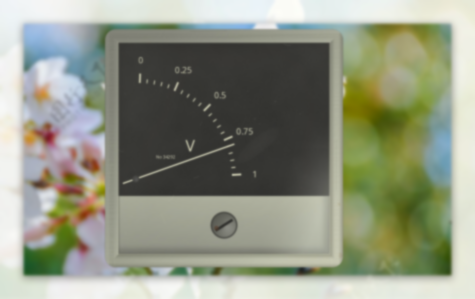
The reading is 0.8
